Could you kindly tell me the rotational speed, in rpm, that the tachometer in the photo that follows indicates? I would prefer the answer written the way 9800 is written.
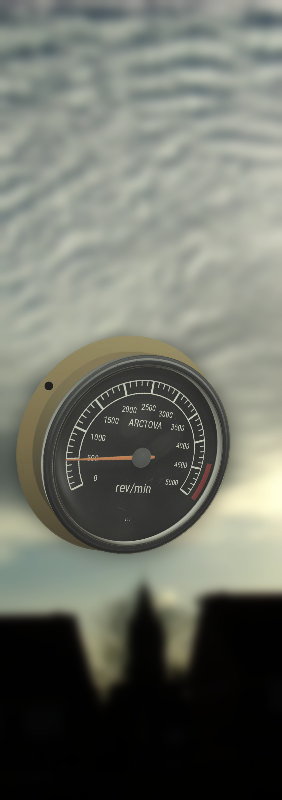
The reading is 500
